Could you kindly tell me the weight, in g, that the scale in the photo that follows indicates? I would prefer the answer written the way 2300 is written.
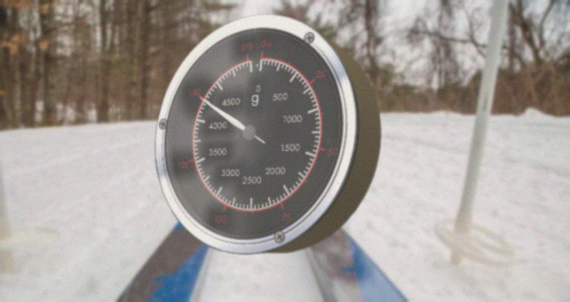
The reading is 4250
